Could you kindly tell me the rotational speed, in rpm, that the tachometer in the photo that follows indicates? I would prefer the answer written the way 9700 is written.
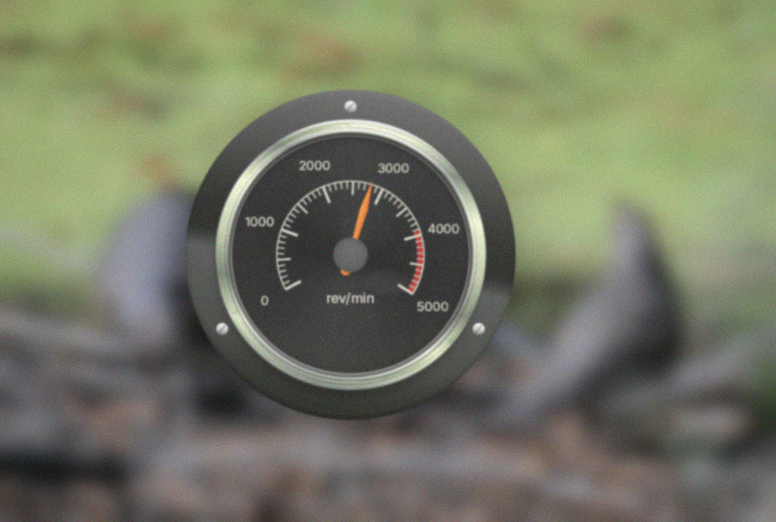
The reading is 2800
